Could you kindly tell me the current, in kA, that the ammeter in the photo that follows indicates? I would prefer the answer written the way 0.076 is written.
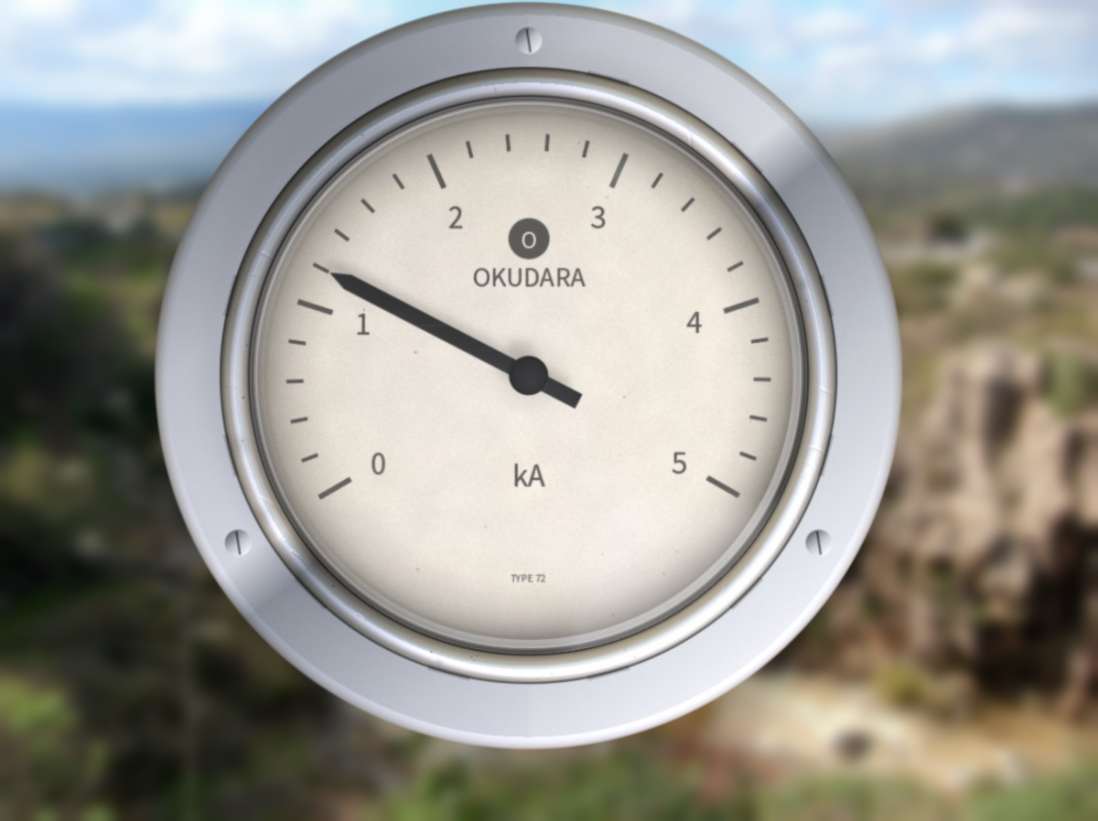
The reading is 1.2
